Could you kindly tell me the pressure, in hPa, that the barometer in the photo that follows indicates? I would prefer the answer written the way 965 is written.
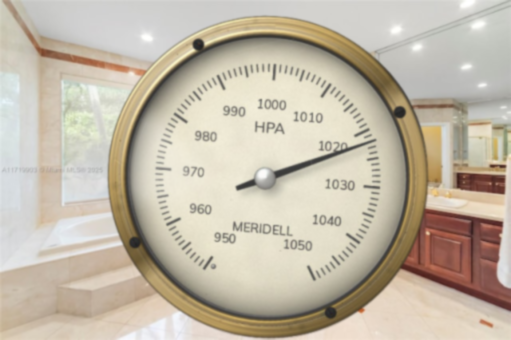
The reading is 1022
